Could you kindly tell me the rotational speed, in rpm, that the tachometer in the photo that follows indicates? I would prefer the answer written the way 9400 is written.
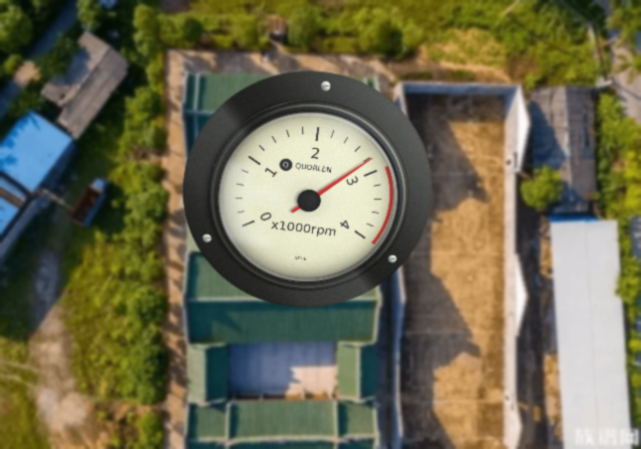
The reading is 2800
